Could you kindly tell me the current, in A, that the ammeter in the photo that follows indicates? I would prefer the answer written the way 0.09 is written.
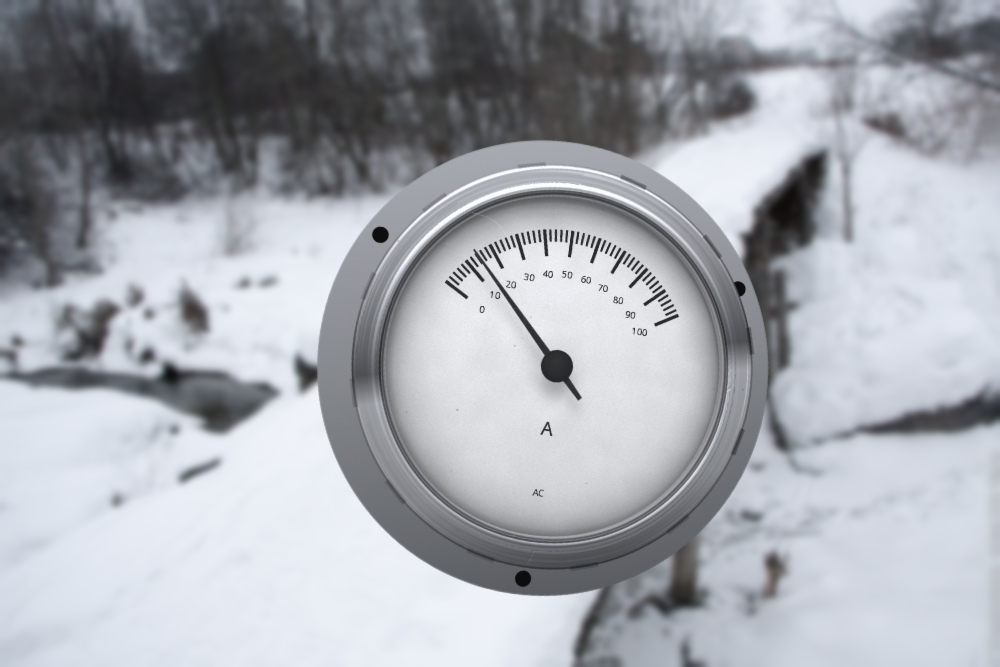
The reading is 14
